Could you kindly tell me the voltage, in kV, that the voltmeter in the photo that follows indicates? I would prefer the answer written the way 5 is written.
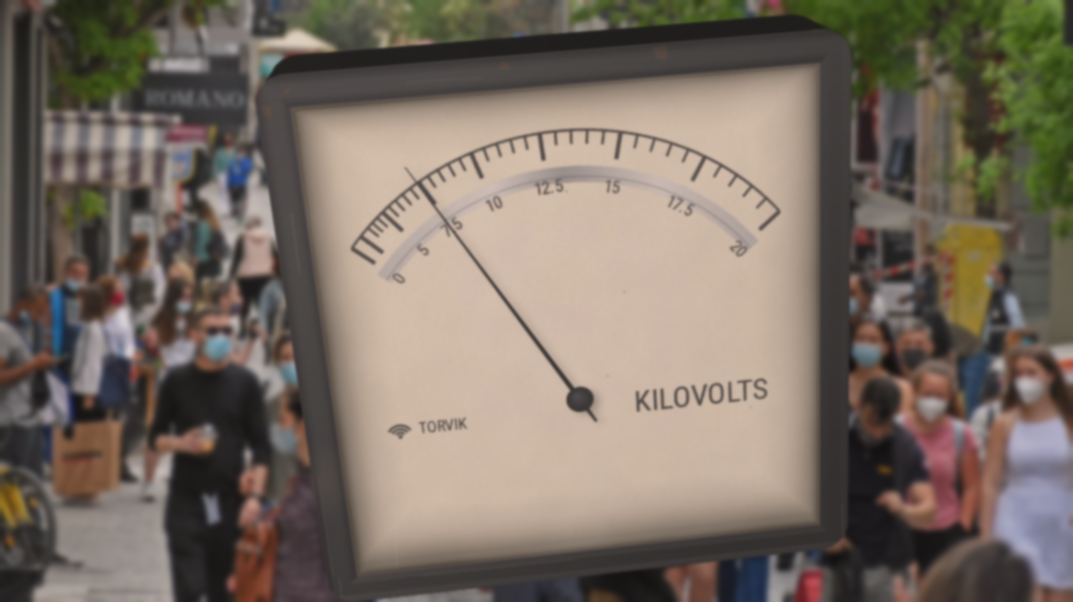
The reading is 7.5
